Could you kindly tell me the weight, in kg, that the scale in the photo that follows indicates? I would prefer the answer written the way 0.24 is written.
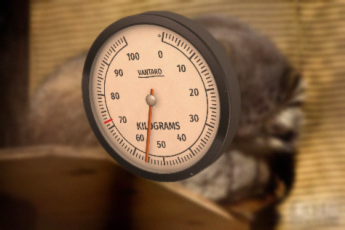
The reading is 55
